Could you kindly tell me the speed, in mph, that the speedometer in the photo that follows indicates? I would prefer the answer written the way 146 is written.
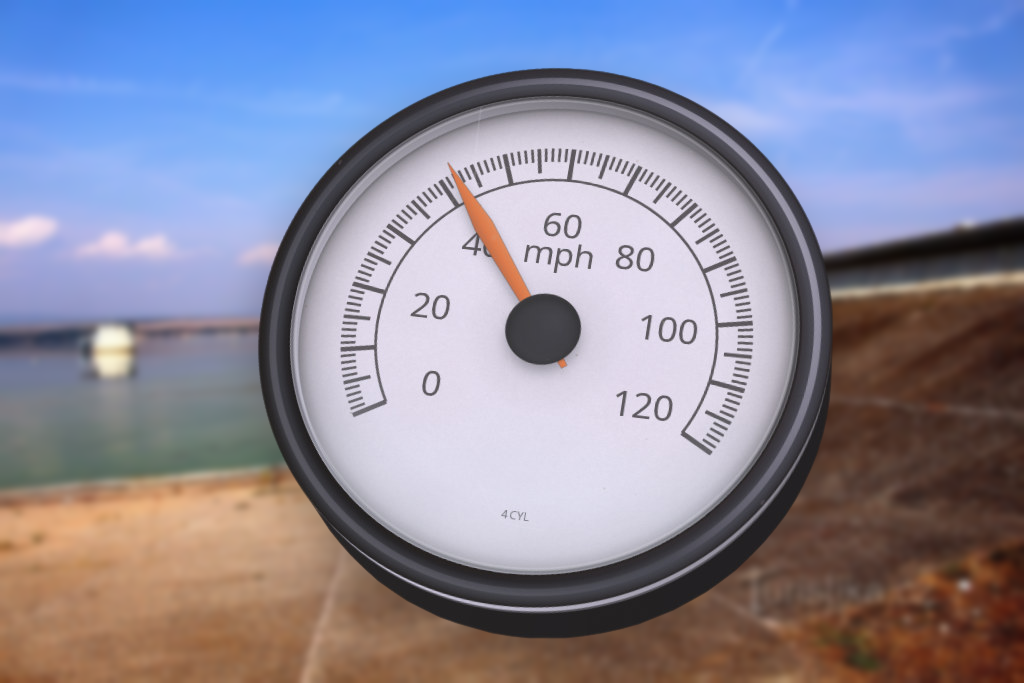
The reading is 42
